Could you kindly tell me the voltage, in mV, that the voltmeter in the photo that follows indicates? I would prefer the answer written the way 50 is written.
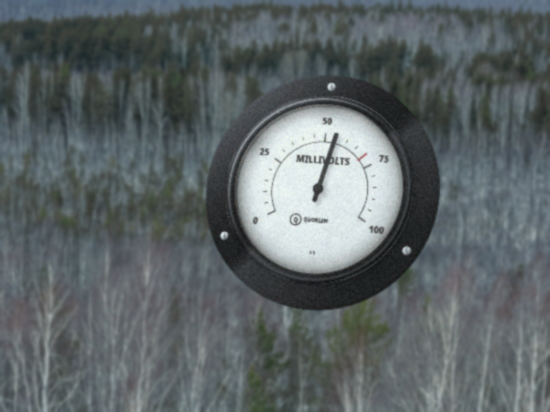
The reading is 55
